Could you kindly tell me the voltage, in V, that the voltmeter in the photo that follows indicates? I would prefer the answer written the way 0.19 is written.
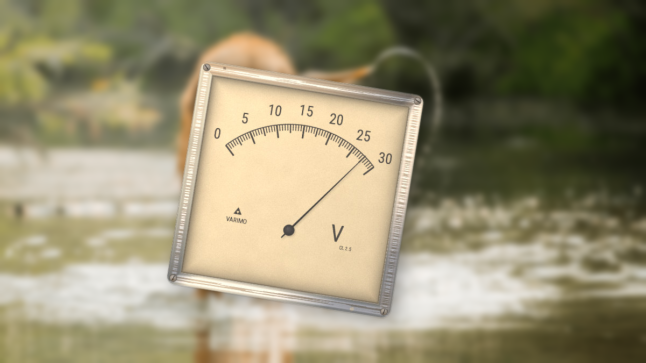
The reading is 27.5
